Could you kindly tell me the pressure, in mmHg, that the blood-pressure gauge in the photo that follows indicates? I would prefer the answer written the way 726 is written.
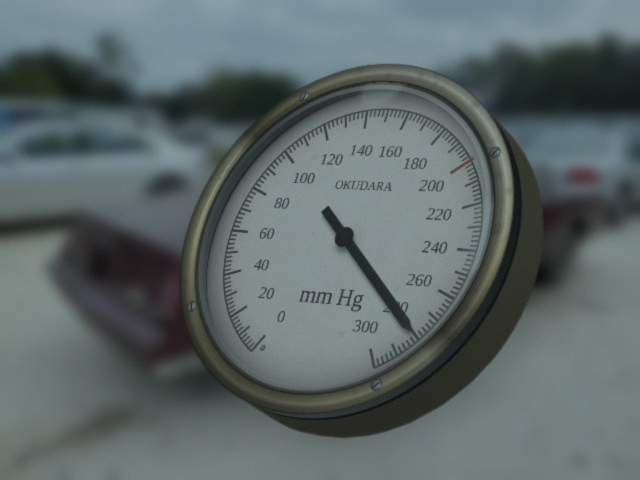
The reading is 280
